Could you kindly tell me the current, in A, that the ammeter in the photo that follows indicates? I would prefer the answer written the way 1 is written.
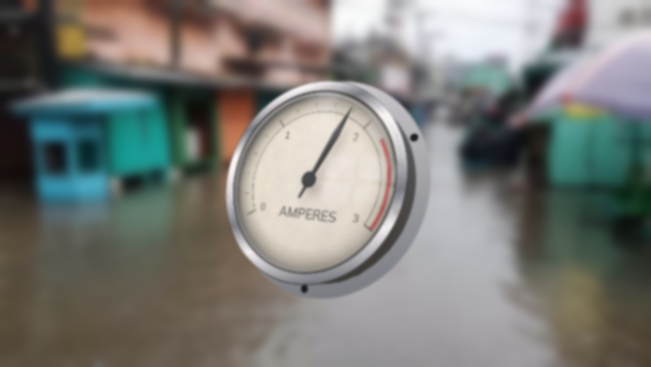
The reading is 1.8
